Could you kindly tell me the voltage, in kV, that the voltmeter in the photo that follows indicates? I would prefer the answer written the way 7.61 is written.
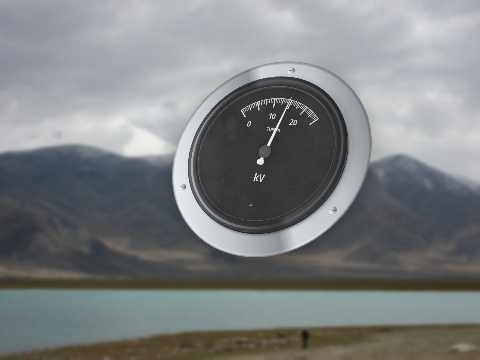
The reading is 15
